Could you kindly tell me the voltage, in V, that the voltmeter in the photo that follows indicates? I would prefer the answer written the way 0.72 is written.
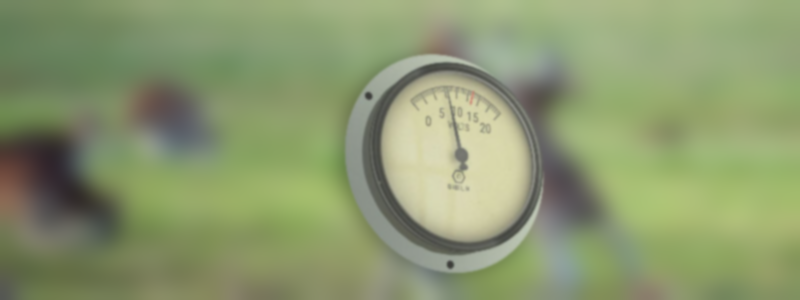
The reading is 7.5
